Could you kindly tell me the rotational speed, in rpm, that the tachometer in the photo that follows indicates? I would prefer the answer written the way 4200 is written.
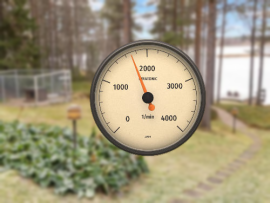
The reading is 1700
